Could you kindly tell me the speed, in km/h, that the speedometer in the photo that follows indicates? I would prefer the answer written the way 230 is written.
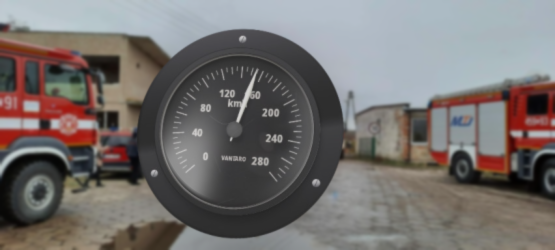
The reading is 155
